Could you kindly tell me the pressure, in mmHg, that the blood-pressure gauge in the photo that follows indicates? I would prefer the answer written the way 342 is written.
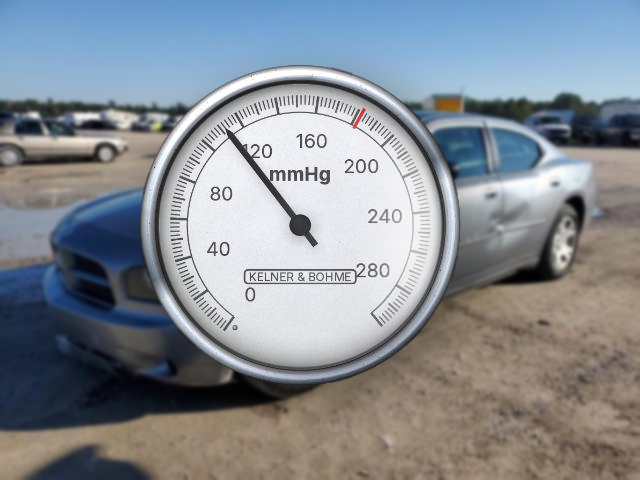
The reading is 112
